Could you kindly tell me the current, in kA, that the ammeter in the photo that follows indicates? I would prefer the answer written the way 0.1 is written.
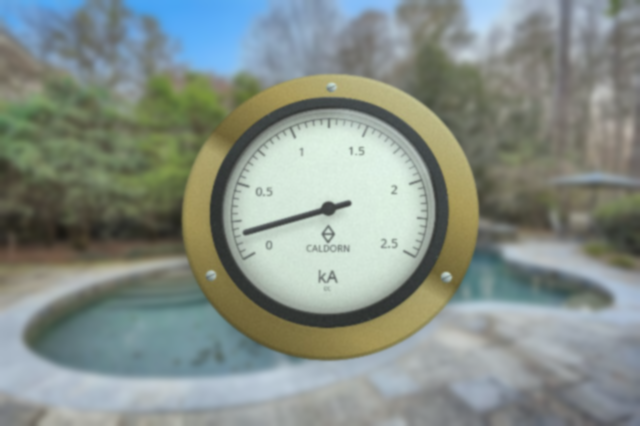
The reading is 0.15
